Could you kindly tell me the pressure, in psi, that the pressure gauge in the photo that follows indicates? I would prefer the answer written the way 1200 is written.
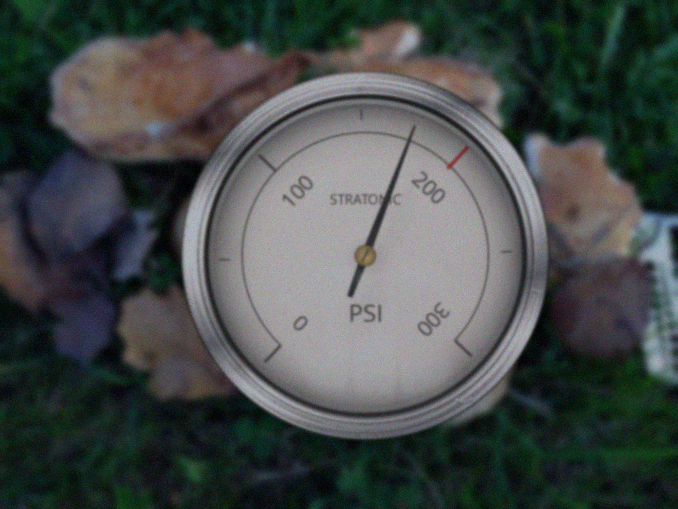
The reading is 175
